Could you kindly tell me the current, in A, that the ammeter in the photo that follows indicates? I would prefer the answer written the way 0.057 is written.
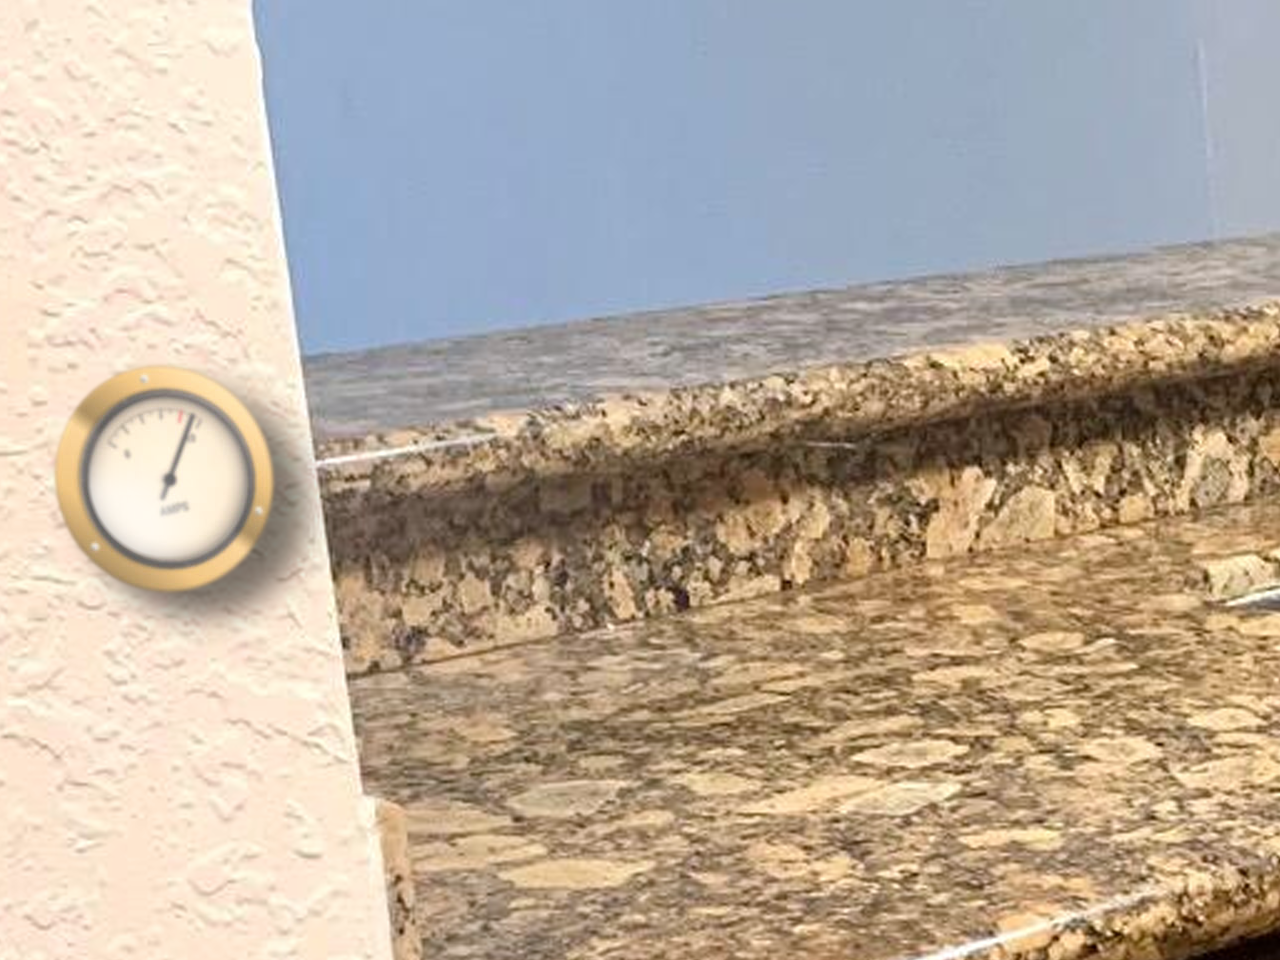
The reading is 9
